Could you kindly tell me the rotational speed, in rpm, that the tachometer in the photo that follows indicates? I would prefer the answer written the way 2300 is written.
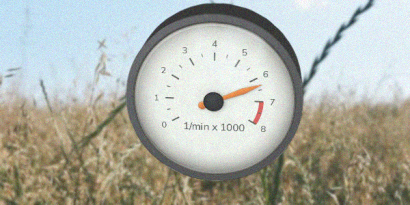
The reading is 6250
